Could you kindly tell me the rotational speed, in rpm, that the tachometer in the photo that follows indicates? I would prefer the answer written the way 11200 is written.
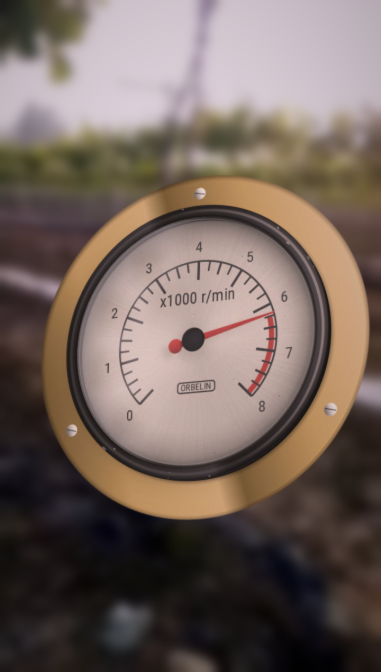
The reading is 6250
